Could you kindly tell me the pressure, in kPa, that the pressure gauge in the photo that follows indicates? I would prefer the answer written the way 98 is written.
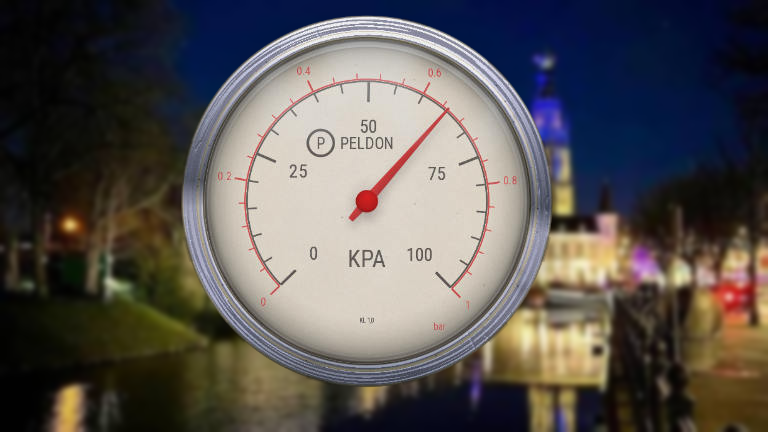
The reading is 65
